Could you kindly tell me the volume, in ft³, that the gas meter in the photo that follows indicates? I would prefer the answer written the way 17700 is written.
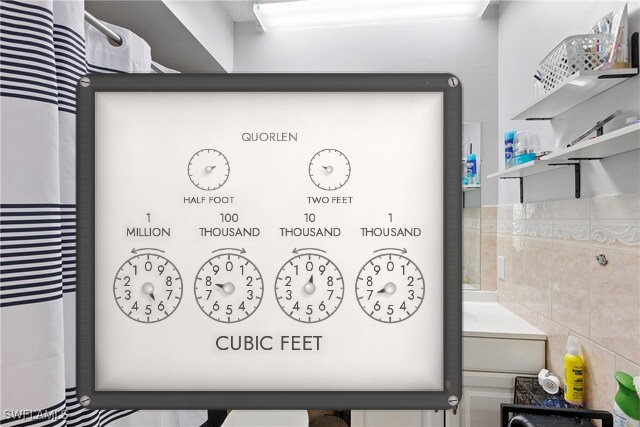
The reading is 579700
